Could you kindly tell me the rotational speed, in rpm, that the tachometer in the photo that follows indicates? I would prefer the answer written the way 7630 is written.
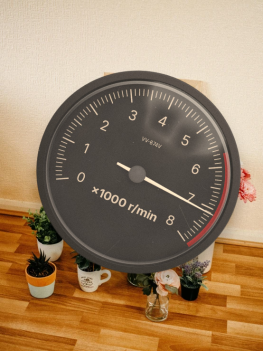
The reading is 7100
